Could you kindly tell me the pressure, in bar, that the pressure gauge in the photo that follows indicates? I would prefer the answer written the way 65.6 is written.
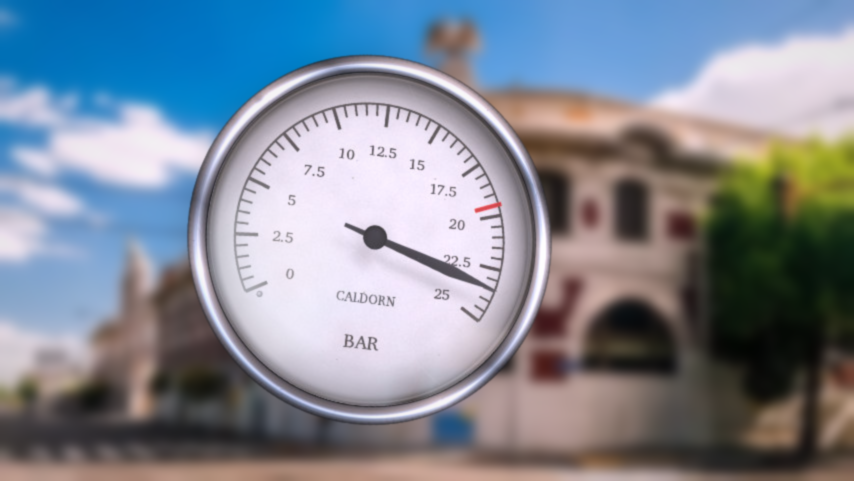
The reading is 23.5
